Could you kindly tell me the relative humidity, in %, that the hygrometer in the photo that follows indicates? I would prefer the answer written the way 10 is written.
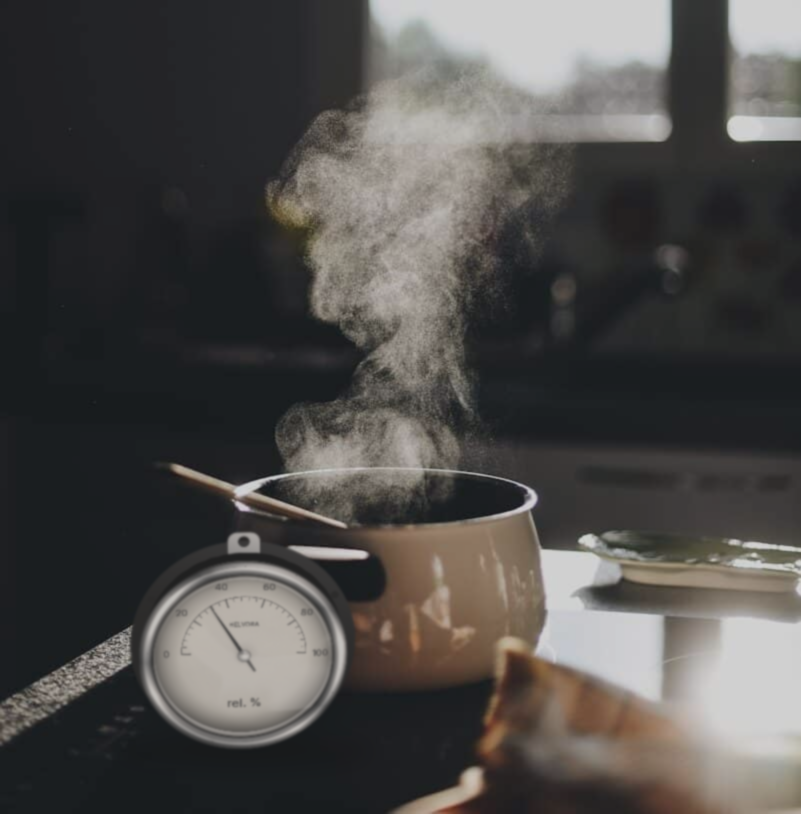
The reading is 32
